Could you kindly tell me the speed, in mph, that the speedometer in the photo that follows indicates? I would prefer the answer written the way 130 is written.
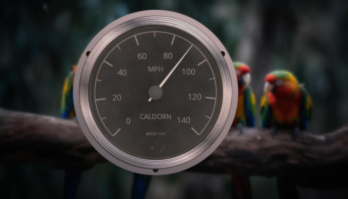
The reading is 90
